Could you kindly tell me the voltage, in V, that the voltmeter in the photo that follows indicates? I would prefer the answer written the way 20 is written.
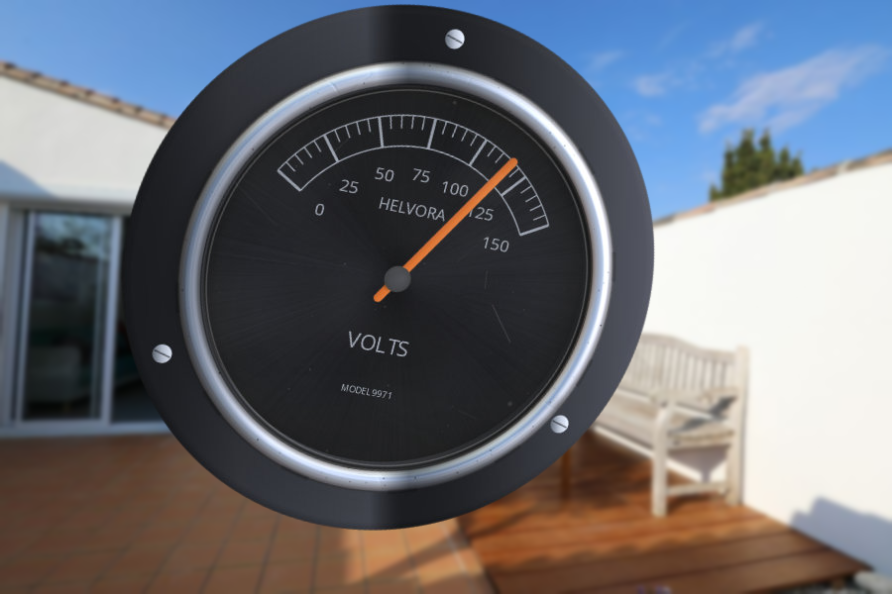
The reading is 115
